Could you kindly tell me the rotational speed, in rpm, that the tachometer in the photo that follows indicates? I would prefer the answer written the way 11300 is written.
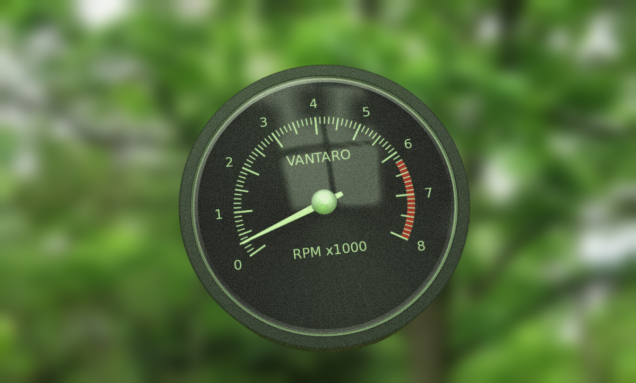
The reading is 300
